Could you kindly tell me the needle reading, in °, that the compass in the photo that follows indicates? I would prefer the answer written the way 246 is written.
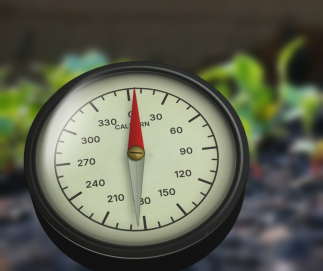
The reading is 5
